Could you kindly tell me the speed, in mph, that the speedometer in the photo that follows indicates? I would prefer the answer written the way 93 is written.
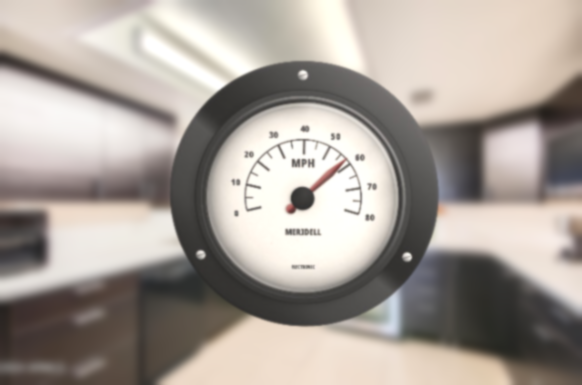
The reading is 57.5
